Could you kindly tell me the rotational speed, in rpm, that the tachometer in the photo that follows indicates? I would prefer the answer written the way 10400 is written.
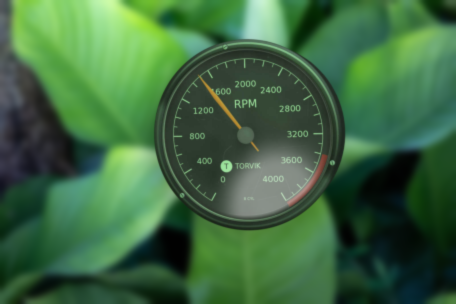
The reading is 1500
